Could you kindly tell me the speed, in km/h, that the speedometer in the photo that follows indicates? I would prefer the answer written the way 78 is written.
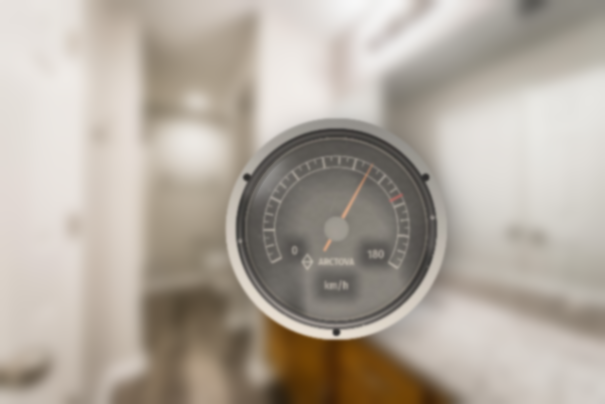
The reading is 110
